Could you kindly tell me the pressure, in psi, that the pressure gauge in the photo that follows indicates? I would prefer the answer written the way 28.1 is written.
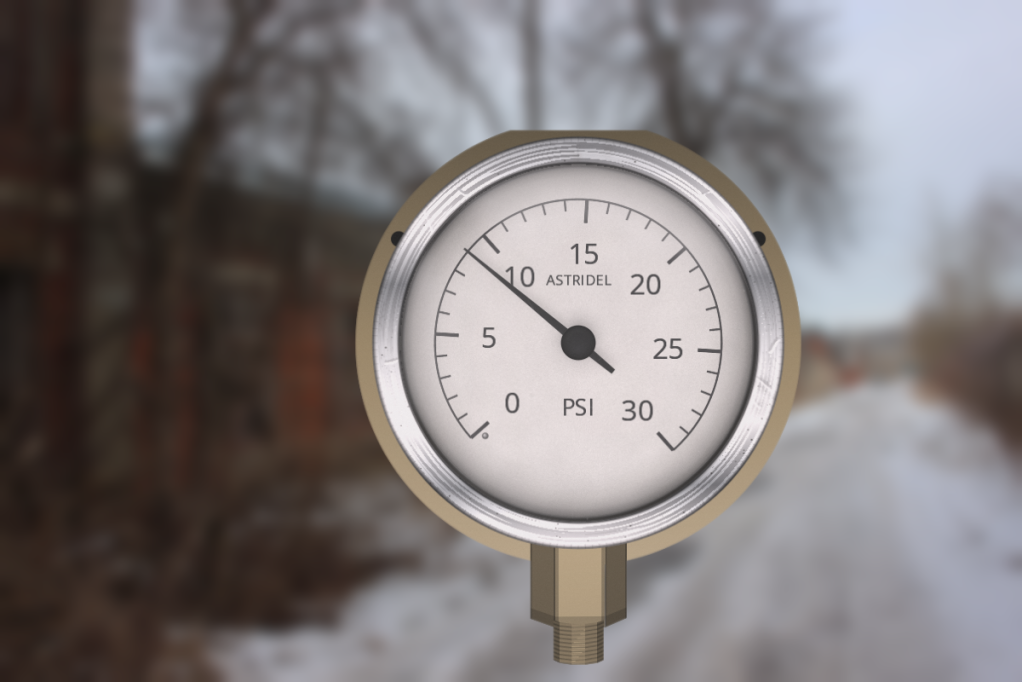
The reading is 9
